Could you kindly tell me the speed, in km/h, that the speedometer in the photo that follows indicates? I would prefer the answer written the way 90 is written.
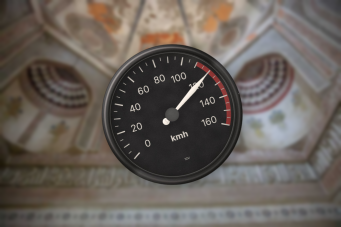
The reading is 120
